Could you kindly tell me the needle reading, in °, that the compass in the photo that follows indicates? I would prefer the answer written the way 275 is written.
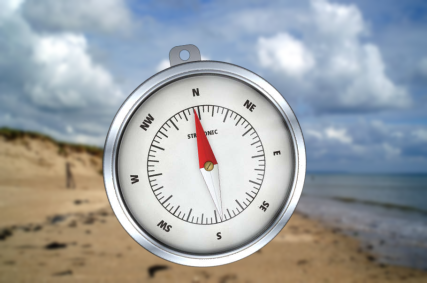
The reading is 355
